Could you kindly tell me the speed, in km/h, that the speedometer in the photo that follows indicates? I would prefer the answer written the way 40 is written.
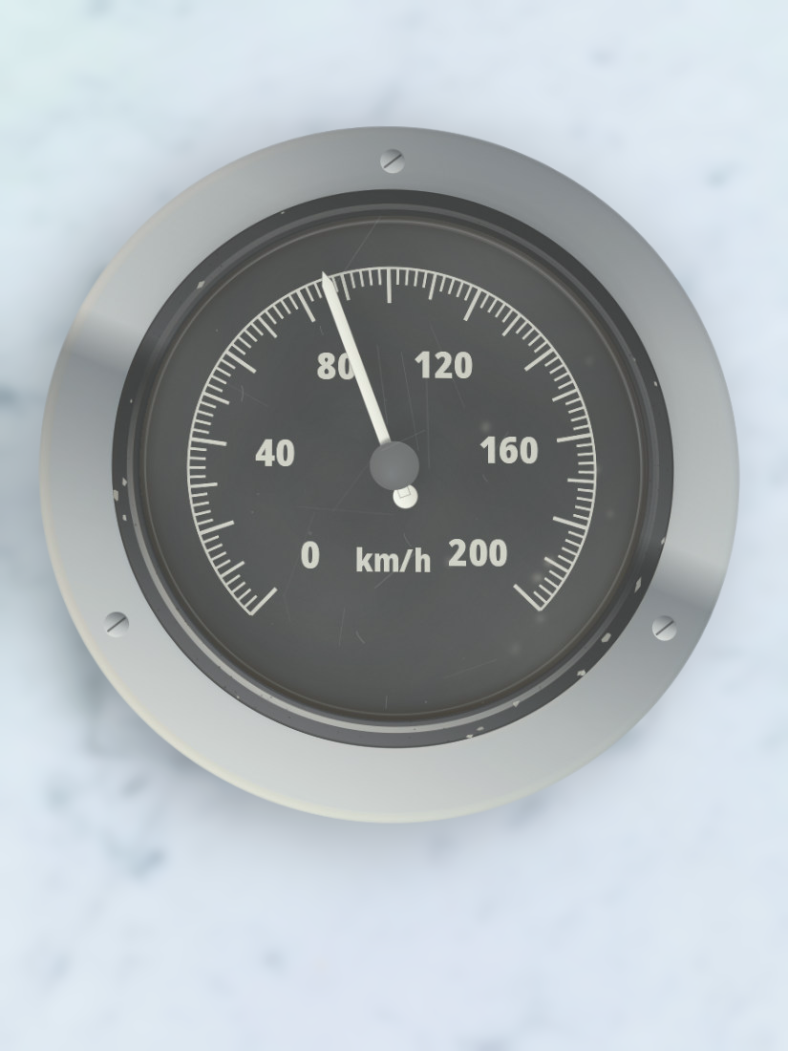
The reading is 86
